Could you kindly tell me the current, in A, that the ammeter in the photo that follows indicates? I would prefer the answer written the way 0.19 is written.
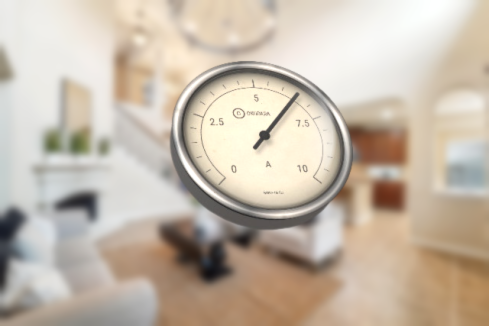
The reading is 6.5
